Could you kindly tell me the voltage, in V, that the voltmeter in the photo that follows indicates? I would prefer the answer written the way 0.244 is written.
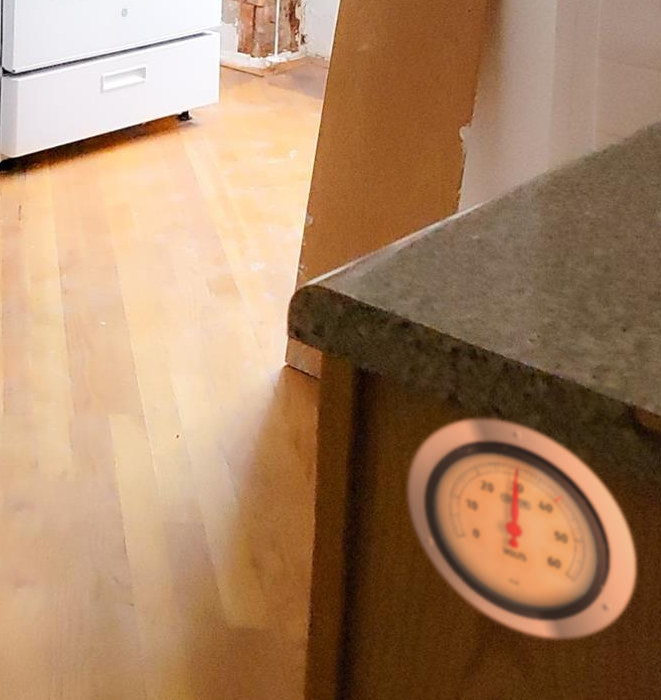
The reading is 30
